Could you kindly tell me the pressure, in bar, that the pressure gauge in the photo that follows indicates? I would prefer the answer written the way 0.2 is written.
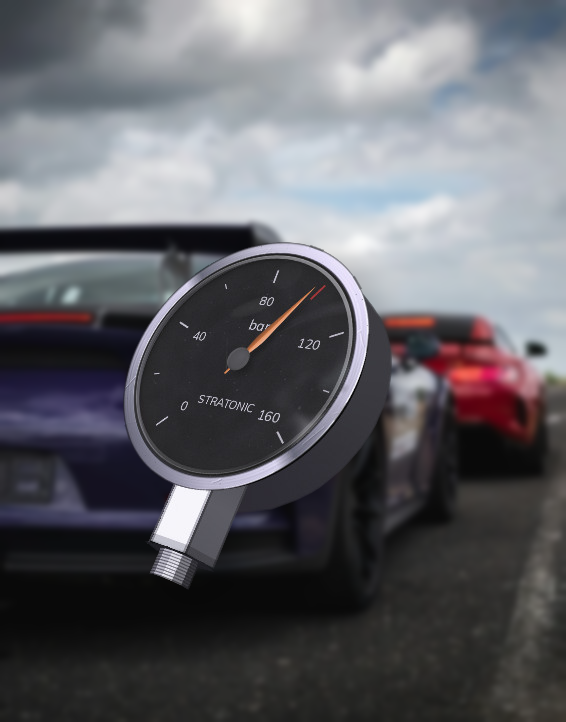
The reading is 100
